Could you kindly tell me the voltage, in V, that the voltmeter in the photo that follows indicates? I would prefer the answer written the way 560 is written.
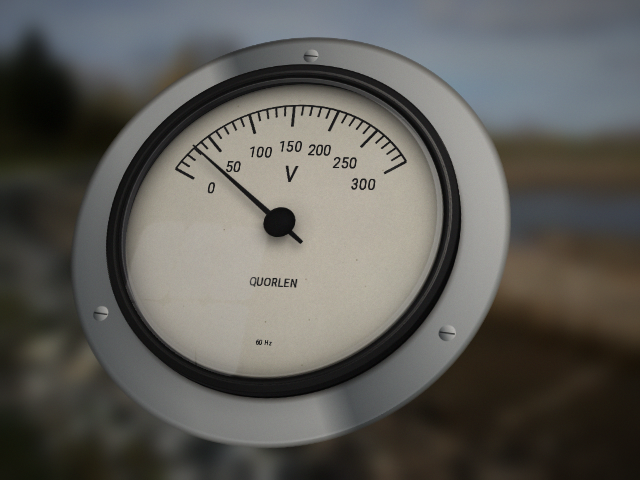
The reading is 30
